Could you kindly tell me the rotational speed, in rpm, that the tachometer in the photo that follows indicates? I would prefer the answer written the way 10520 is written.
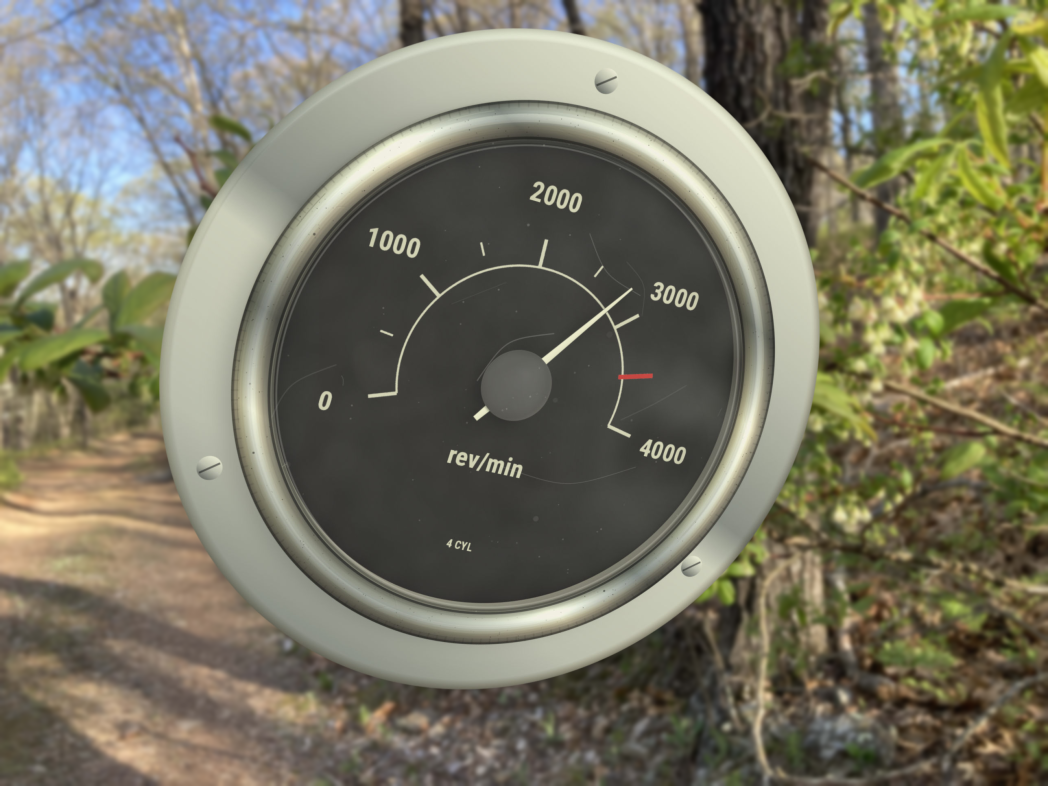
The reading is 2750
